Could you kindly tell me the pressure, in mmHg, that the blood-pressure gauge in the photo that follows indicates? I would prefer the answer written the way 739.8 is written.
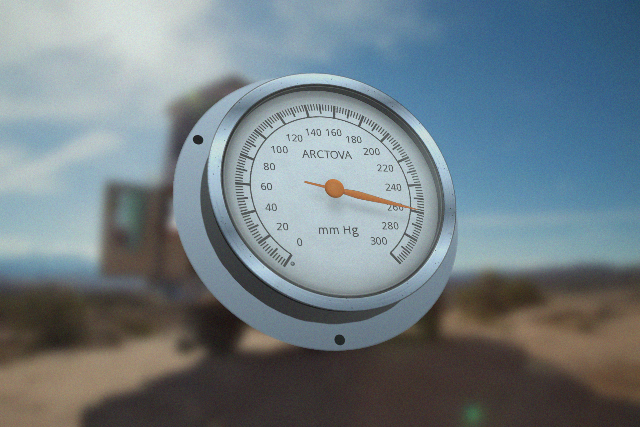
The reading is 260
